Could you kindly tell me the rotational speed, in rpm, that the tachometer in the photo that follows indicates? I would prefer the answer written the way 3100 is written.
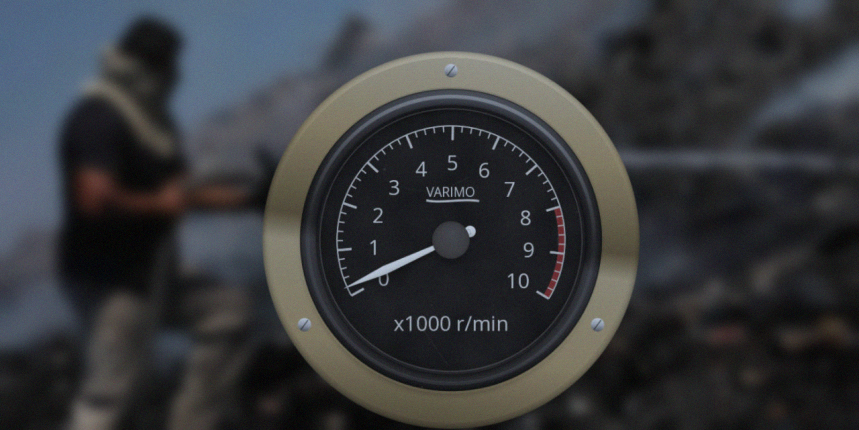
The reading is 200
